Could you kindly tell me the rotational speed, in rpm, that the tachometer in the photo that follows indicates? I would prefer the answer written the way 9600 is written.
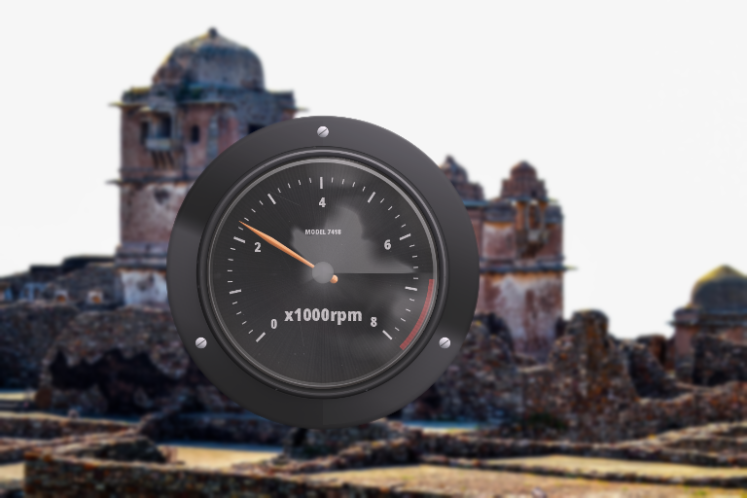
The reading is 2300
